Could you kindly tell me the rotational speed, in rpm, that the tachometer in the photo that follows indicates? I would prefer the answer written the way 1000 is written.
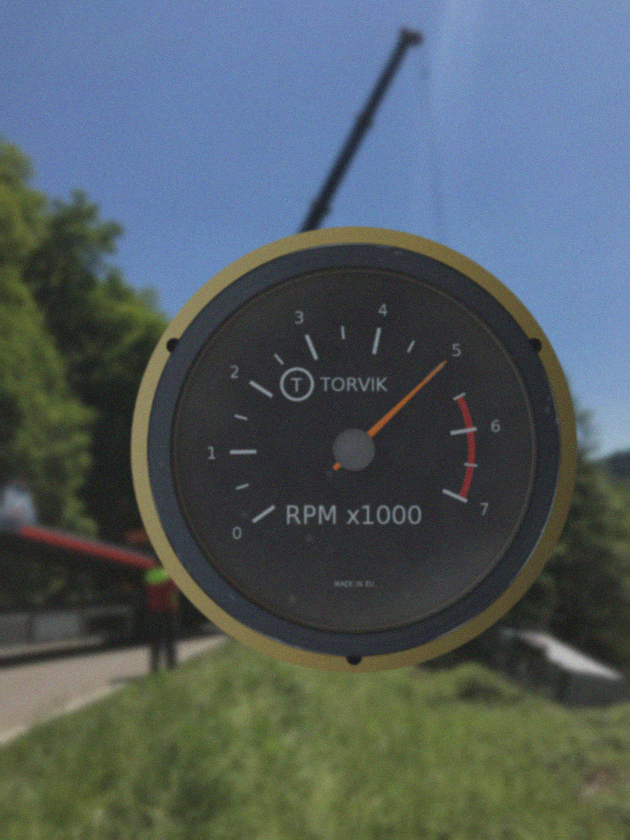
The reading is 5000
